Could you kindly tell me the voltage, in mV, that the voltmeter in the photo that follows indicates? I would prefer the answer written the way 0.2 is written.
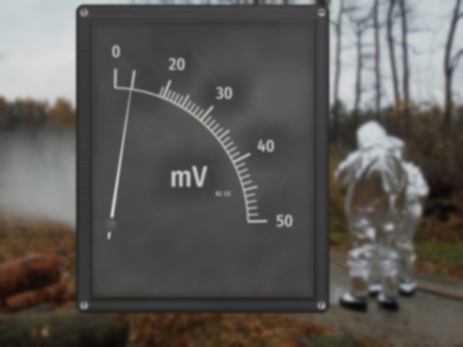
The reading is 10
